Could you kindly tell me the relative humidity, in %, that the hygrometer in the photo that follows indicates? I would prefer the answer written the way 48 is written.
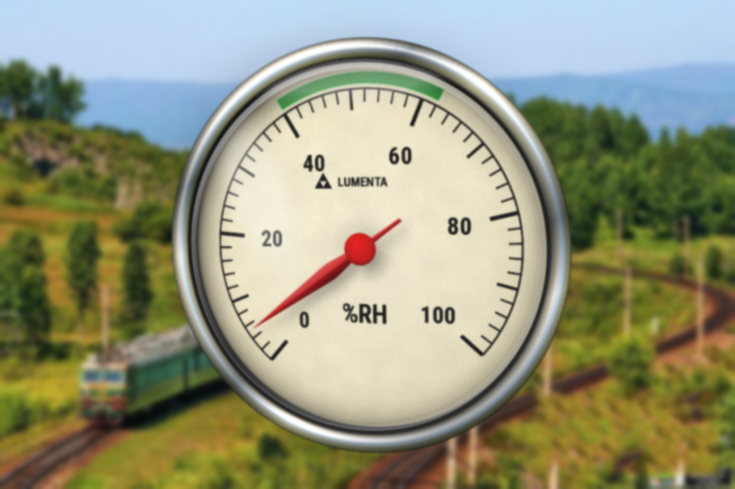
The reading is 5
